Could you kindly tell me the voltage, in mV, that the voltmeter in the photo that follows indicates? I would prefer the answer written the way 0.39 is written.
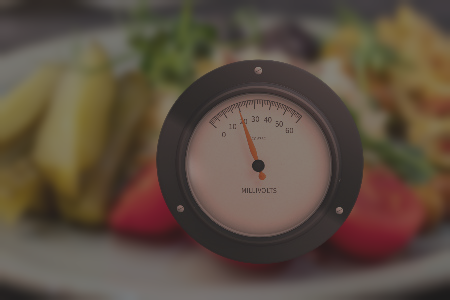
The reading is 20
